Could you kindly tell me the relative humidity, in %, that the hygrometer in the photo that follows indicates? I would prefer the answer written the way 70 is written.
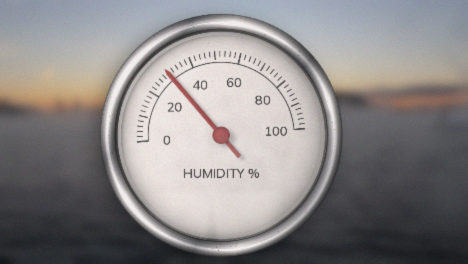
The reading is 30
